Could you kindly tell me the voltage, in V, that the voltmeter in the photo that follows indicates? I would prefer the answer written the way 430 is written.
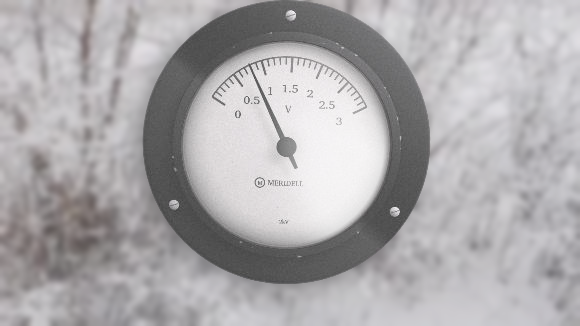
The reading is 0.8
